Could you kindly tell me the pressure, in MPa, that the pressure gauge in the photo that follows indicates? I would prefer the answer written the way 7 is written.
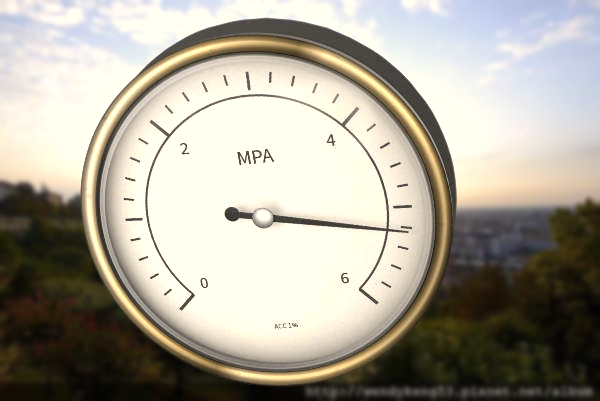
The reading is 5.2
